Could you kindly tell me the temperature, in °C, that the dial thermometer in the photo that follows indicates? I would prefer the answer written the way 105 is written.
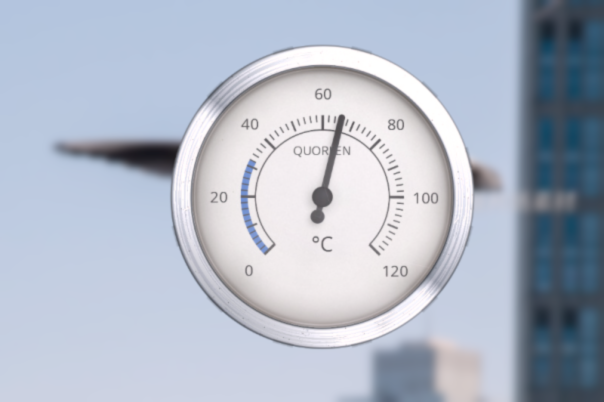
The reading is 66
